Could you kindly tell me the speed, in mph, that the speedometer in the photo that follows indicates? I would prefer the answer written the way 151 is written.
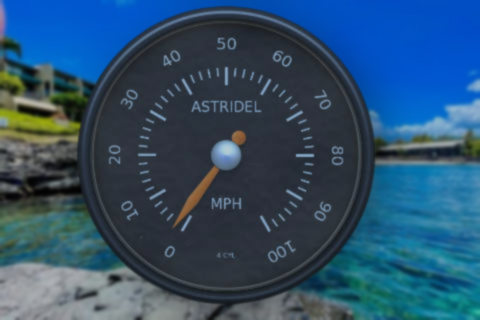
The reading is 2
